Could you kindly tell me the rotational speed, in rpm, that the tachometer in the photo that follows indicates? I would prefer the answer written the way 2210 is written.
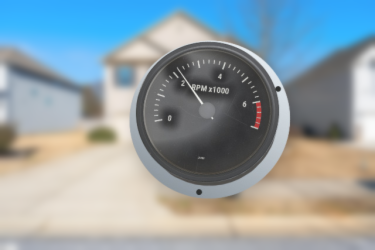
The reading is 2200
